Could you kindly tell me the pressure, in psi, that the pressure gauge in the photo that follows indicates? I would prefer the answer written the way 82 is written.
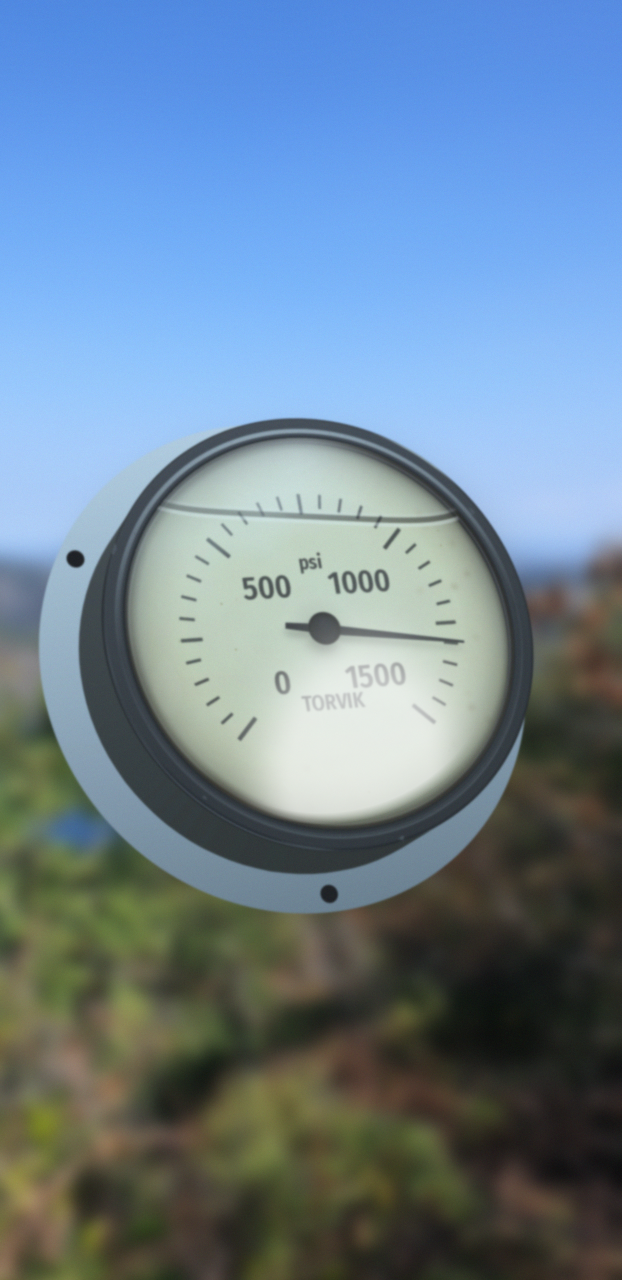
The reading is 1300
